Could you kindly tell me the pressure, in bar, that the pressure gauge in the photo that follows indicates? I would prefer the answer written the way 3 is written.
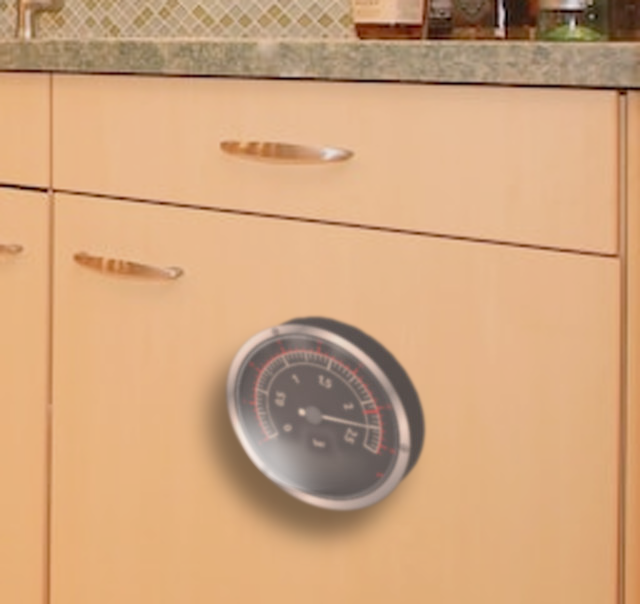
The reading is 2.25
